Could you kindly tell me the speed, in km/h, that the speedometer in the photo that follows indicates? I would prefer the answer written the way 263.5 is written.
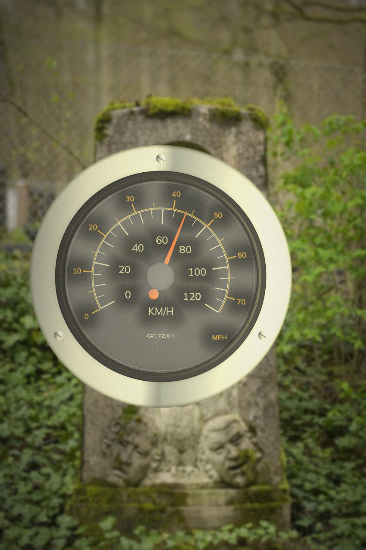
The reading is 70
